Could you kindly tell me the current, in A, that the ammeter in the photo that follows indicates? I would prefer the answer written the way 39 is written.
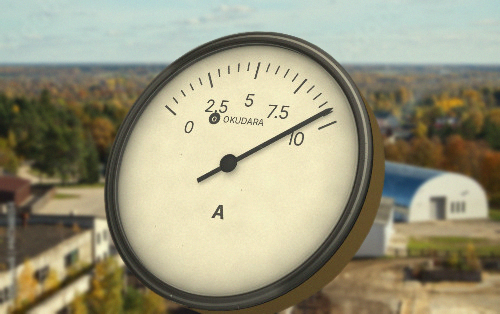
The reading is 9.5
